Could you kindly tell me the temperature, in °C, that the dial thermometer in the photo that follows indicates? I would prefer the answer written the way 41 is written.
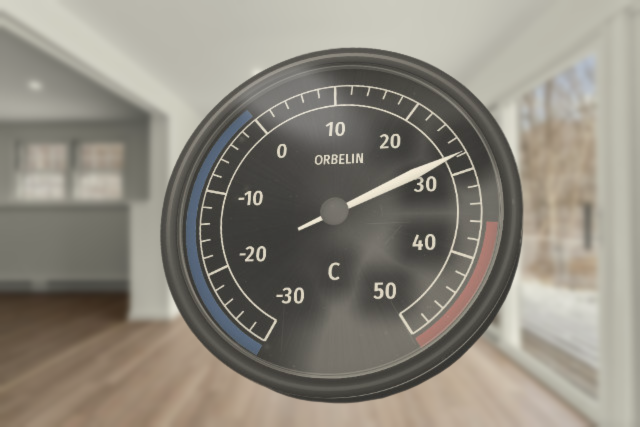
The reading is 28
